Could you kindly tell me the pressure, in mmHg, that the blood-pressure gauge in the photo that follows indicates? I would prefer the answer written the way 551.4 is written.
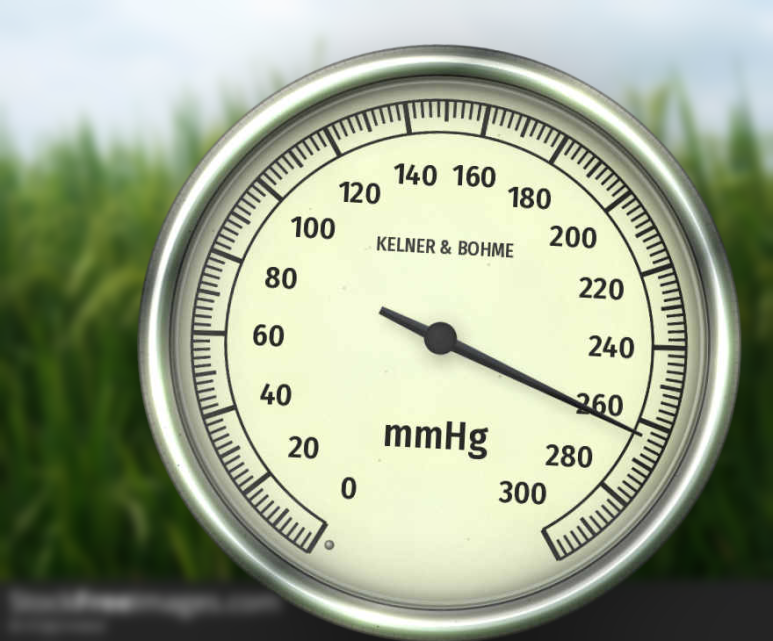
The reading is 264
